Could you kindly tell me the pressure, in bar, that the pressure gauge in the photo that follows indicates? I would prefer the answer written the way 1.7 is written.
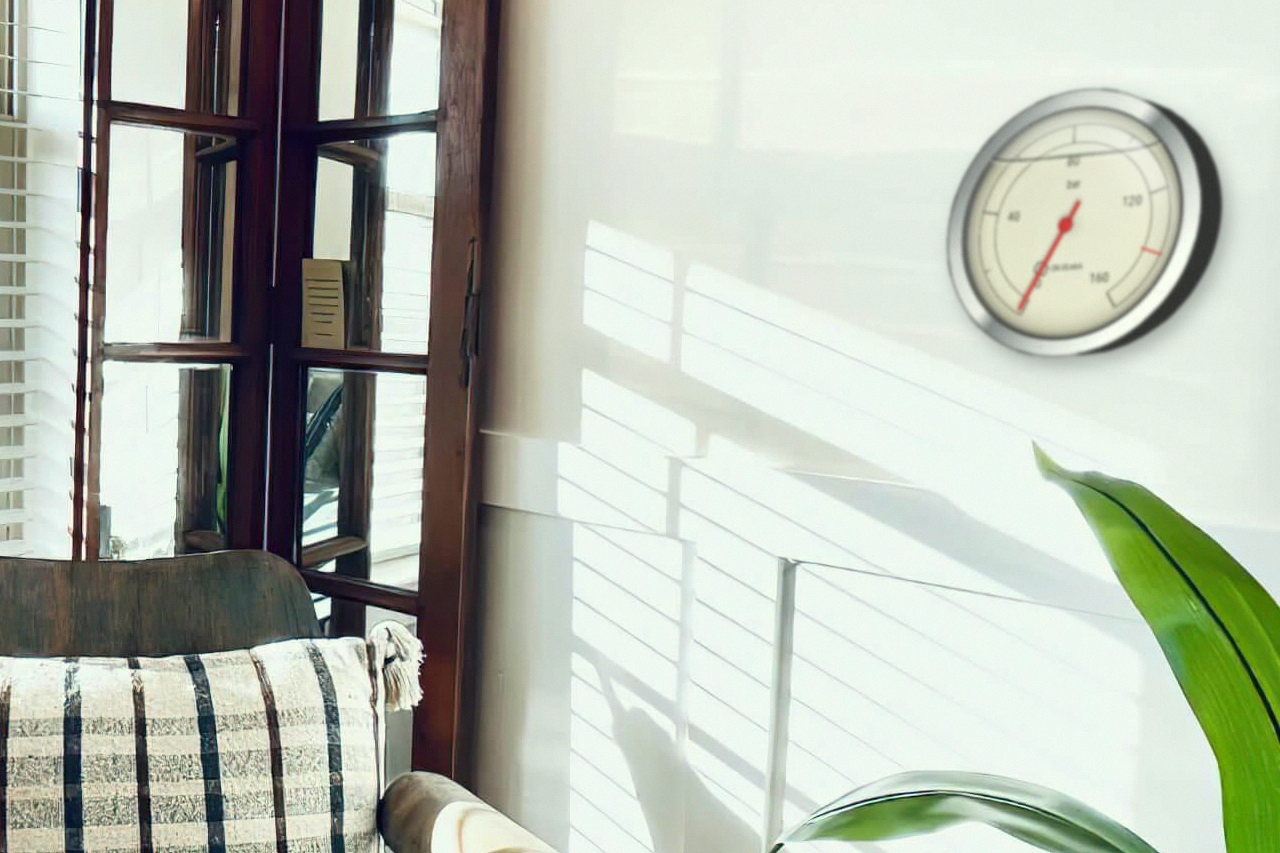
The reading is 0
